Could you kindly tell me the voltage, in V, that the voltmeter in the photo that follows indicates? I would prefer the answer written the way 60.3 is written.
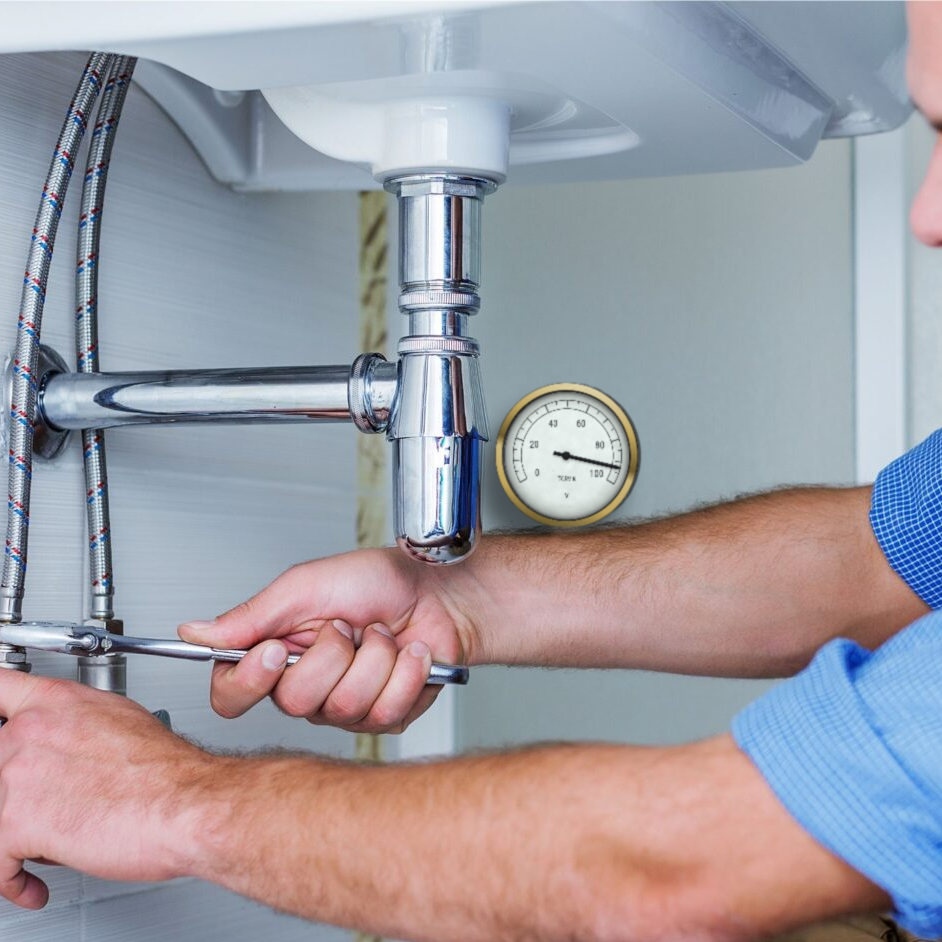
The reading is 92.5
